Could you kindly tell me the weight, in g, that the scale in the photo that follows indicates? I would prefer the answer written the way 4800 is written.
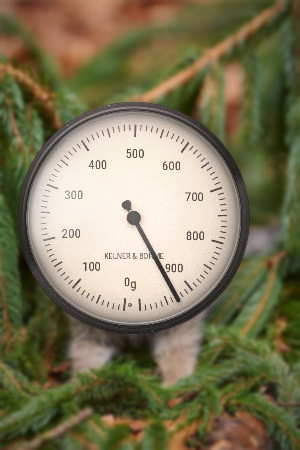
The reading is 930
